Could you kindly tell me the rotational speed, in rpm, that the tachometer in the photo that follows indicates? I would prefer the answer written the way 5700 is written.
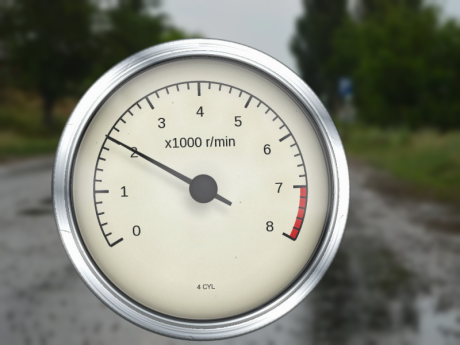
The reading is 2000
